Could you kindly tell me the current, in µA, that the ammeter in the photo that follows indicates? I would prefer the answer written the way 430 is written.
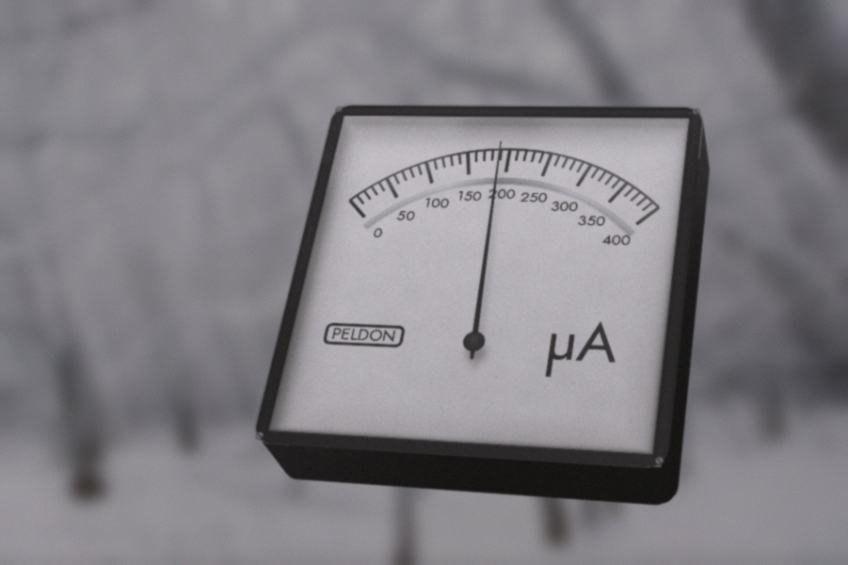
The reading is 190
